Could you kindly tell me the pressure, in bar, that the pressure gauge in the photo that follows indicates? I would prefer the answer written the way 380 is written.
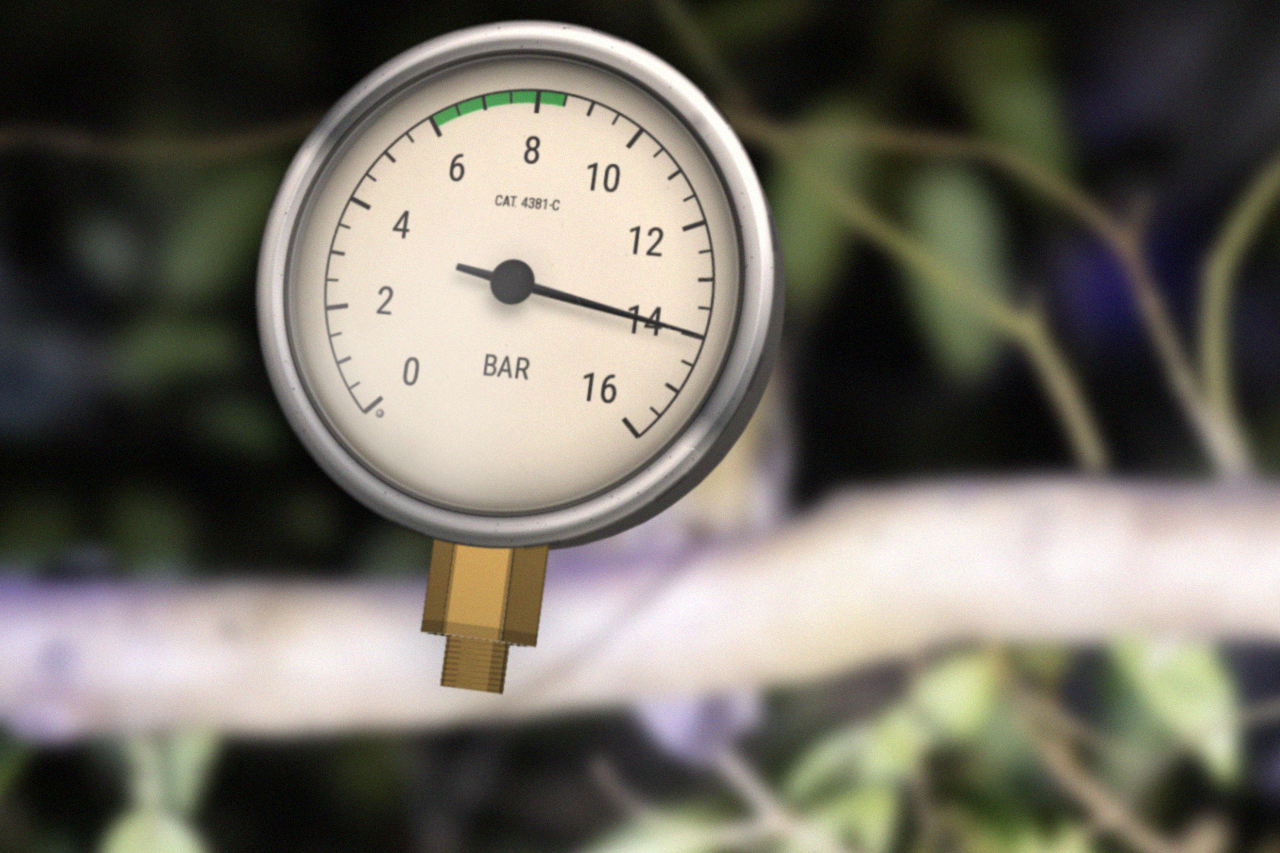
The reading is 14
